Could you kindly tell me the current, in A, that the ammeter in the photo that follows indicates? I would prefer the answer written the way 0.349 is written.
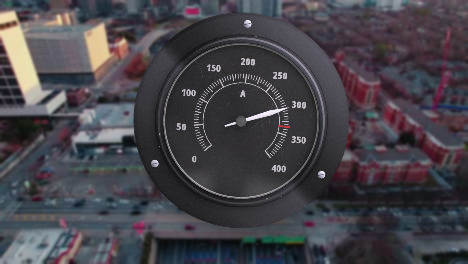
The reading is 300
